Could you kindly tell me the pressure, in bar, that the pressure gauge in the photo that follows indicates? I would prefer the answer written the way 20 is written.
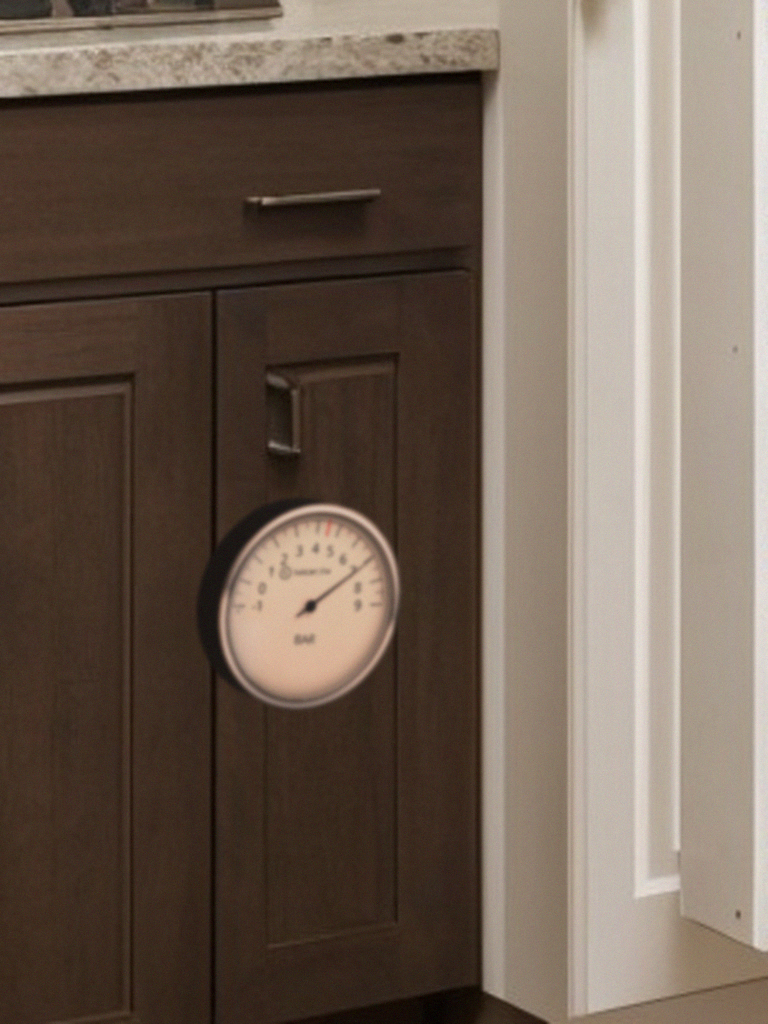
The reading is 7
